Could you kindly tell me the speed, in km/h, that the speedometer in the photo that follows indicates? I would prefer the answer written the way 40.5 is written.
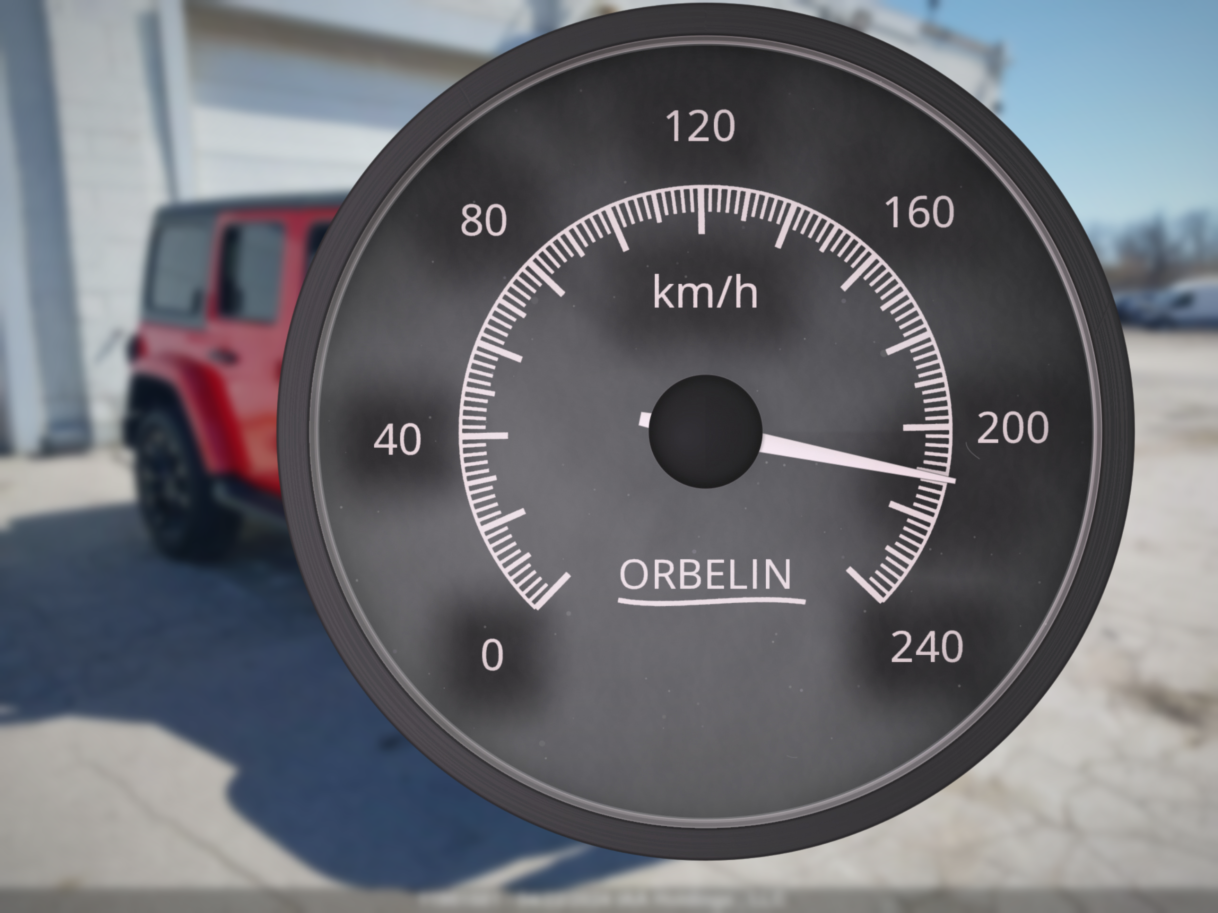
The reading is 211
